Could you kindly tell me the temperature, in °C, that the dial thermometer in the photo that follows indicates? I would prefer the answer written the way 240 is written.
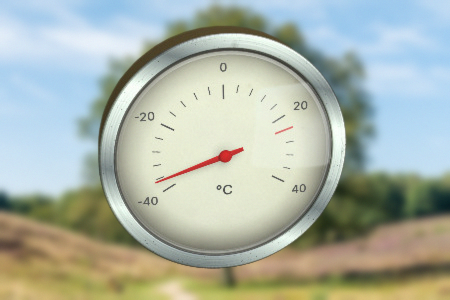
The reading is -36
